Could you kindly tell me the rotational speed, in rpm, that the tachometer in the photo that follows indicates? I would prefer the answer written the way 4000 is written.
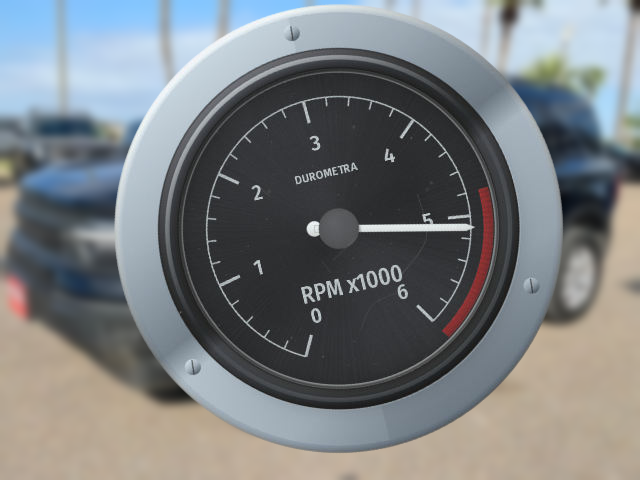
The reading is 5100
